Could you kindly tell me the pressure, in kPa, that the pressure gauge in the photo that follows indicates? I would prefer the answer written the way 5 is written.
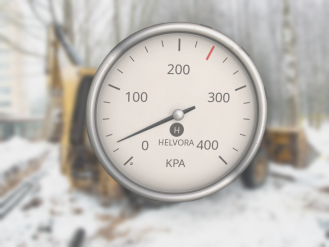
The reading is 30
